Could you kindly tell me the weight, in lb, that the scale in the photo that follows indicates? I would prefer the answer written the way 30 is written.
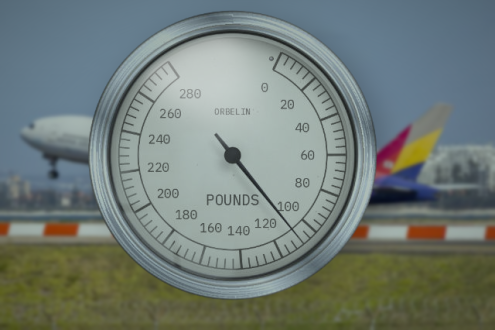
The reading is 108
